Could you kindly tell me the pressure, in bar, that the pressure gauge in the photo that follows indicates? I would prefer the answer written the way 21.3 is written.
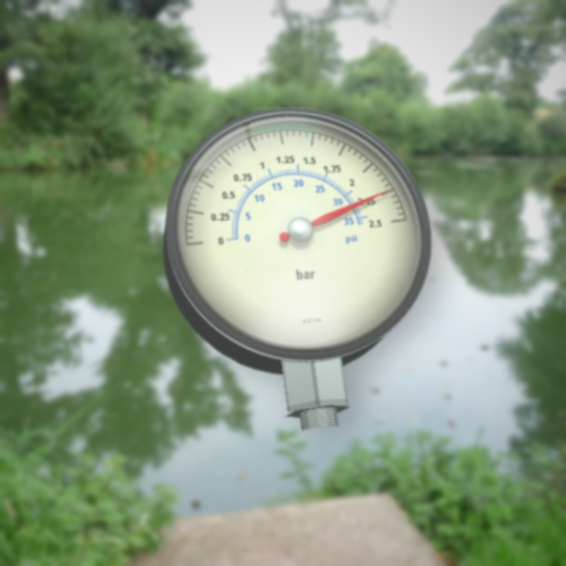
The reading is 2.25
